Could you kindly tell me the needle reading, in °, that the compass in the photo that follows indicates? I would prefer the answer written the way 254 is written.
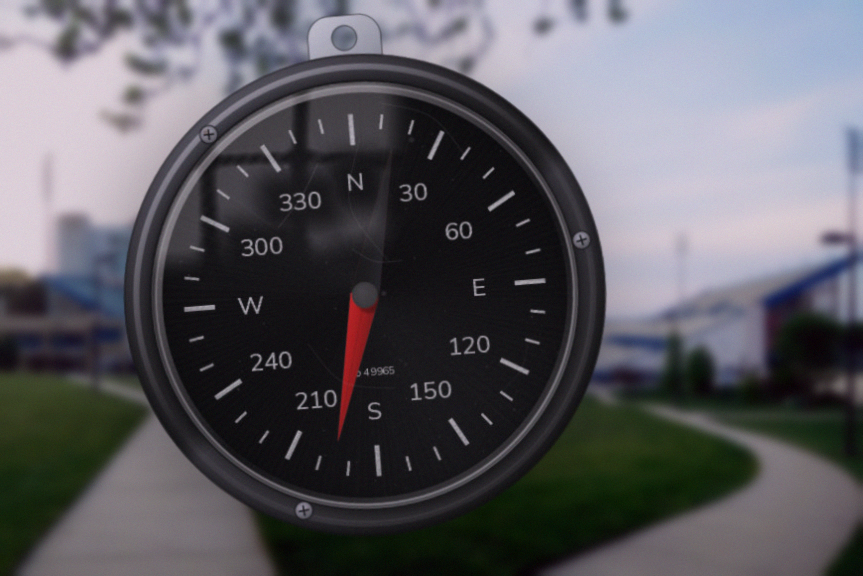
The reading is 195
